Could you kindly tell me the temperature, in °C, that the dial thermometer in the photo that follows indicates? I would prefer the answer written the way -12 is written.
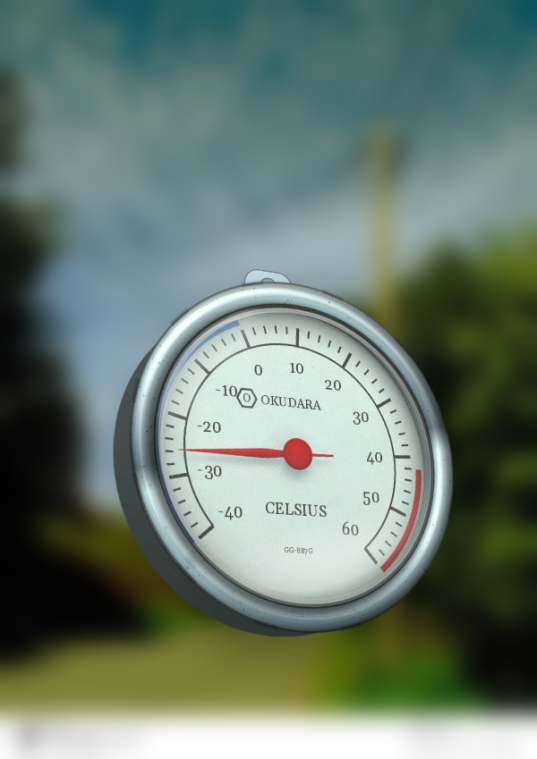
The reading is -26
